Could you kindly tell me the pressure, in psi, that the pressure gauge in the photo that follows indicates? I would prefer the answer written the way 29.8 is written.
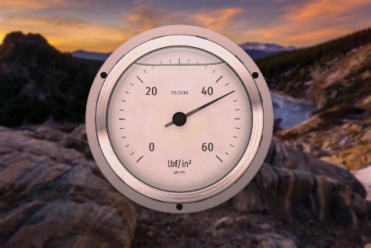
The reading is 44
